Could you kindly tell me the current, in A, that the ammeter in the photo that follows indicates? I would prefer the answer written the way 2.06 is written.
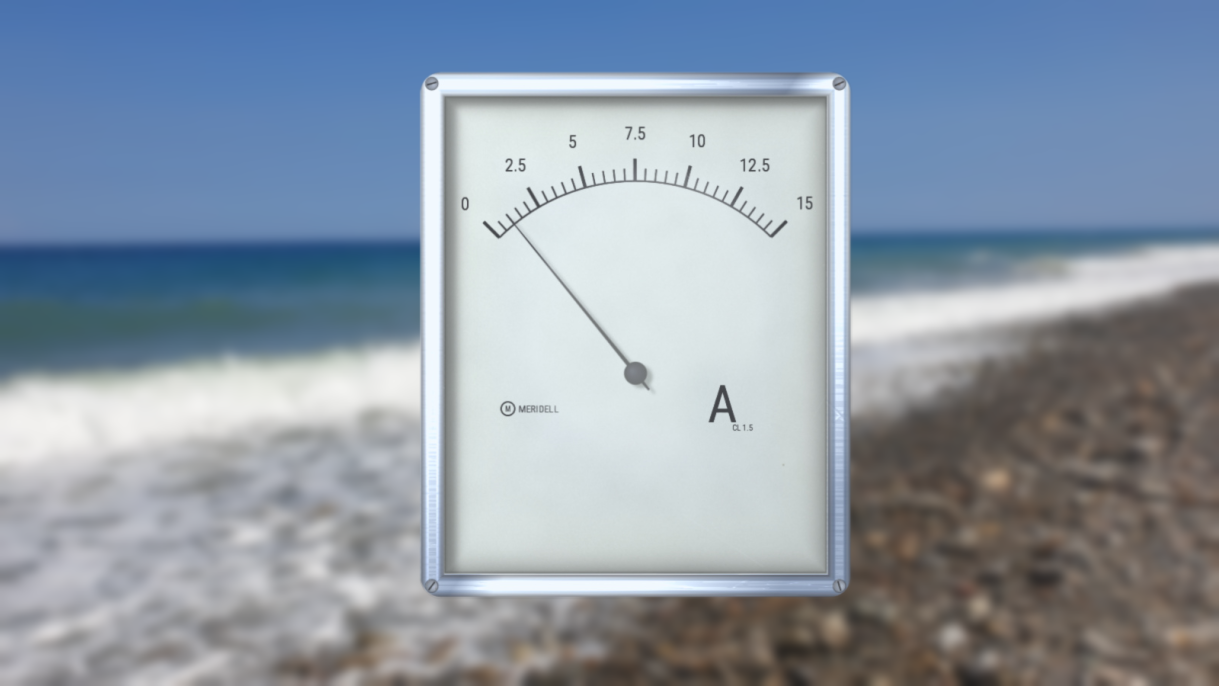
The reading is 1
